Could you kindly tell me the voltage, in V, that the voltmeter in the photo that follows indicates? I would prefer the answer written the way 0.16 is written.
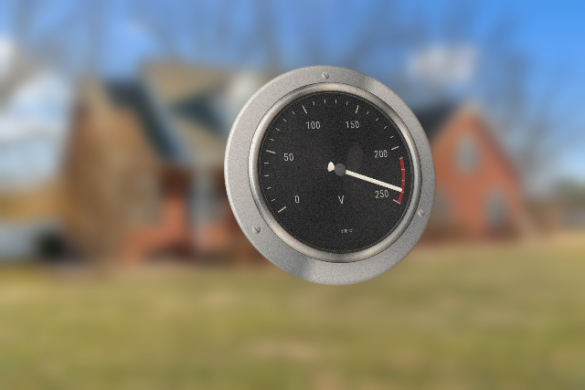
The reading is 240
